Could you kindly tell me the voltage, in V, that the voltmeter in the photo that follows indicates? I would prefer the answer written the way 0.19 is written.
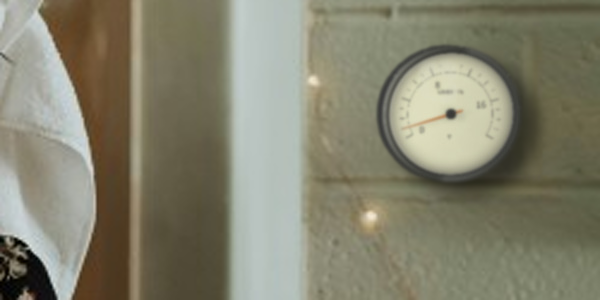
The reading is 1
